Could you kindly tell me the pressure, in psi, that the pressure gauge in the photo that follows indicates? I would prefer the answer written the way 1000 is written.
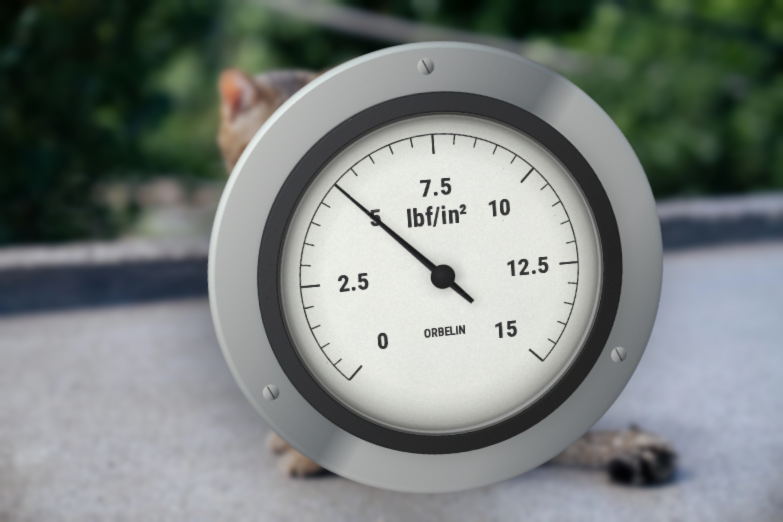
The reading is 5
